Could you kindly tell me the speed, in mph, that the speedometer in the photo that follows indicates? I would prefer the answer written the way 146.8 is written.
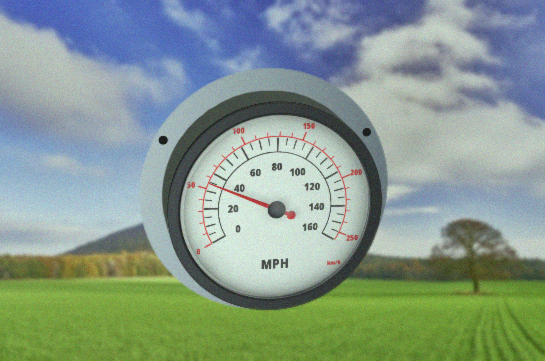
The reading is 35
